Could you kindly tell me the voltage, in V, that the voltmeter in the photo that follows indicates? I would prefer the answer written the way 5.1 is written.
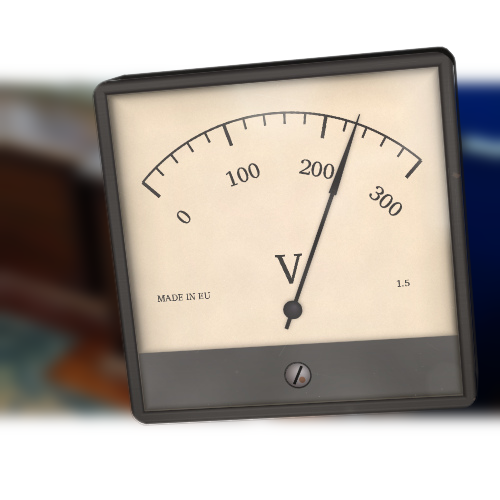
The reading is 230
